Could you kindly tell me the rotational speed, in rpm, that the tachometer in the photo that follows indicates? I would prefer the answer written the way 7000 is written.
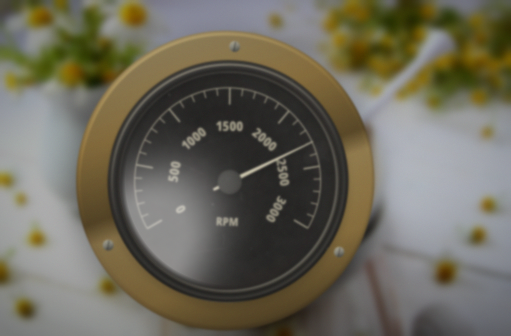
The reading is 2300
